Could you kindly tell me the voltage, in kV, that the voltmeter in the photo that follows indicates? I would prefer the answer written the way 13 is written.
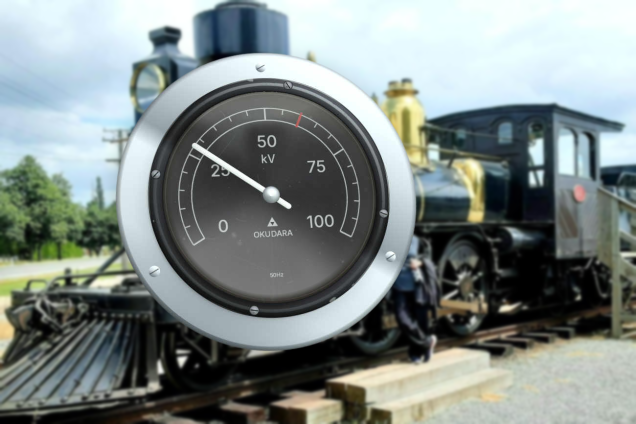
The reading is 27.5
